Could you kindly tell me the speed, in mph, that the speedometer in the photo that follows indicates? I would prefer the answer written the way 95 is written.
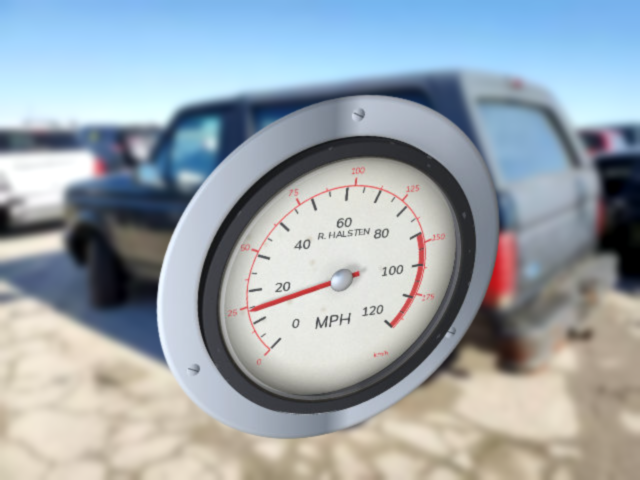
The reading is 15
